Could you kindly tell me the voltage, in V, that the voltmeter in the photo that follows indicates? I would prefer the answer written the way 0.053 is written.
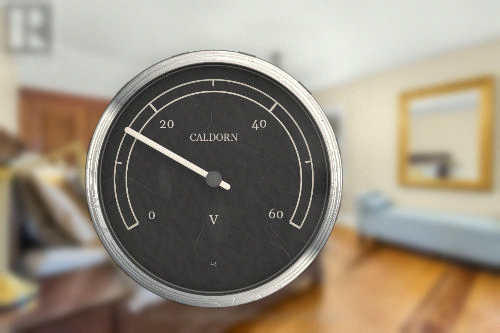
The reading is 15
